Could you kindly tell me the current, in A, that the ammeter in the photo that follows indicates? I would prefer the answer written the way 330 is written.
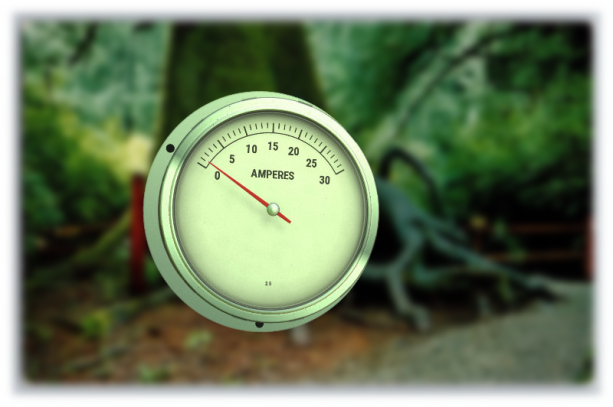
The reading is 1
